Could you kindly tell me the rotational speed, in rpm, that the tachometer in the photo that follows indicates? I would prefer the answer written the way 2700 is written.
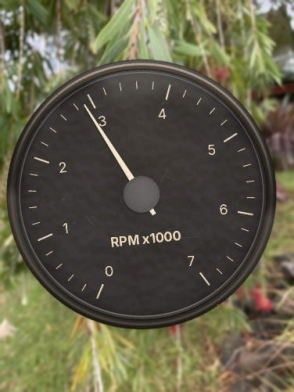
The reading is 2900
